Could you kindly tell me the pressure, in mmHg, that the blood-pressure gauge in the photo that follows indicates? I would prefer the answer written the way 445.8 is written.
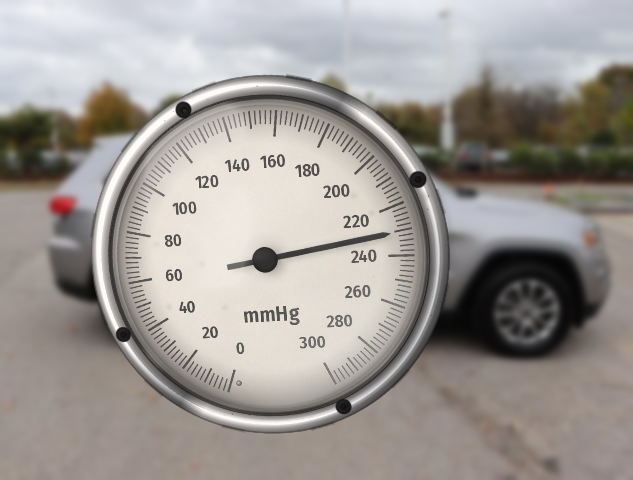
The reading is 230
